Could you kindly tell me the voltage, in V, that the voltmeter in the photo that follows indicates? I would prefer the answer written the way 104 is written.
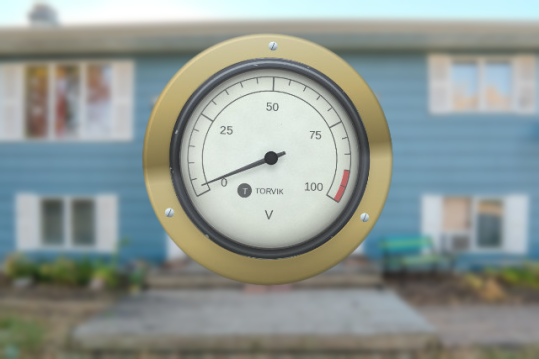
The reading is 2.5
